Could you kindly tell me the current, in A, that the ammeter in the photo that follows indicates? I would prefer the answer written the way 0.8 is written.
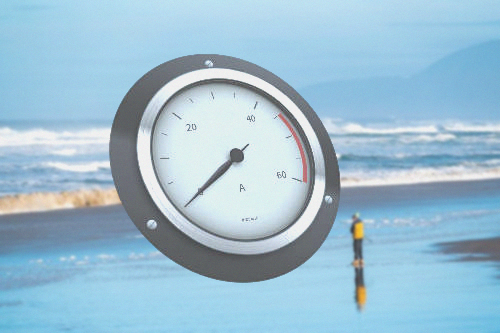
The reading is 0
